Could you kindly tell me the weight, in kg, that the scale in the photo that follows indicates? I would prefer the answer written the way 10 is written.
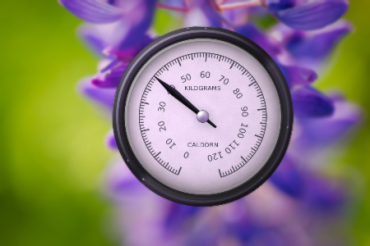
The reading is 40
